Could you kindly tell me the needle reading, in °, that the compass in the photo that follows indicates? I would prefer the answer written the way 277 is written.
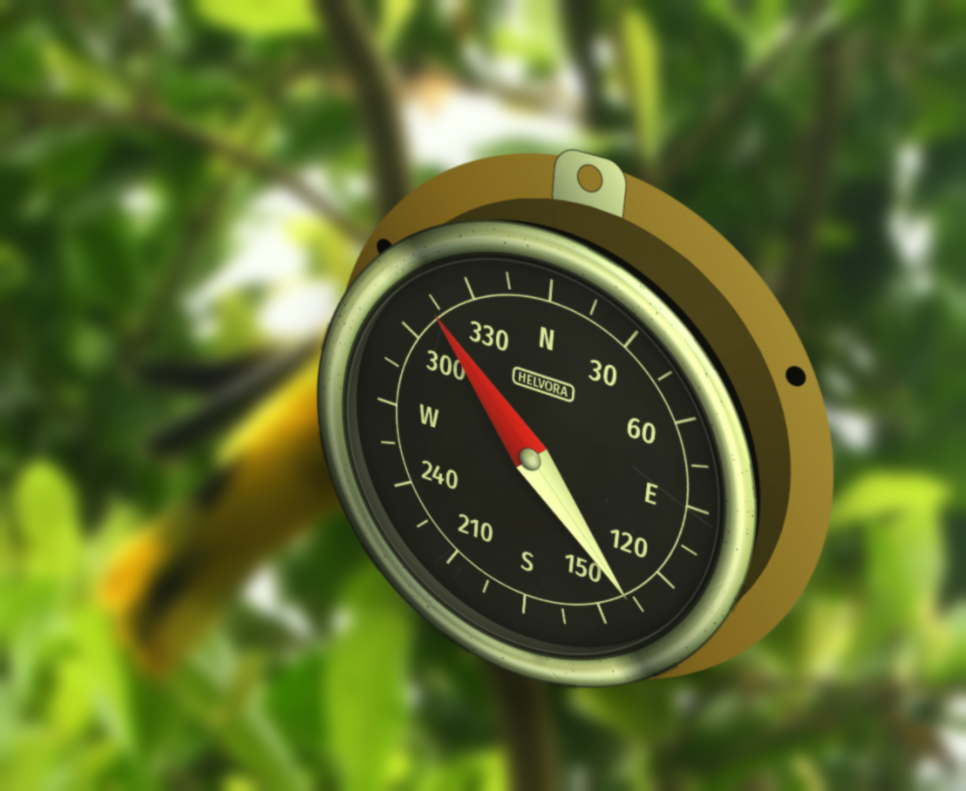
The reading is 315
